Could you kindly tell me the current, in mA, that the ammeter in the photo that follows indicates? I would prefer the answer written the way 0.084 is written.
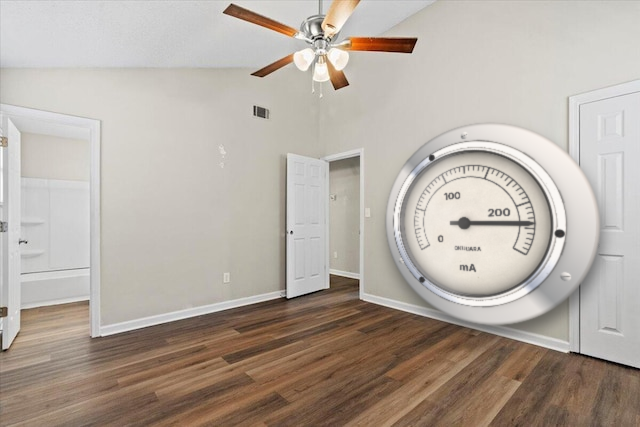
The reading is 220
